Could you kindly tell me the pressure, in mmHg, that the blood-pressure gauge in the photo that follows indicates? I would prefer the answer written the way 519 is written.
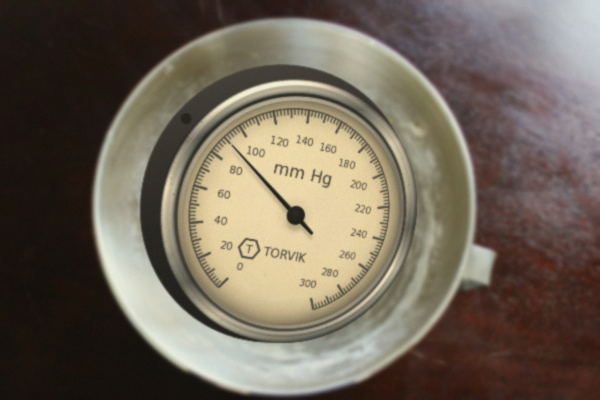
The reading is 90
